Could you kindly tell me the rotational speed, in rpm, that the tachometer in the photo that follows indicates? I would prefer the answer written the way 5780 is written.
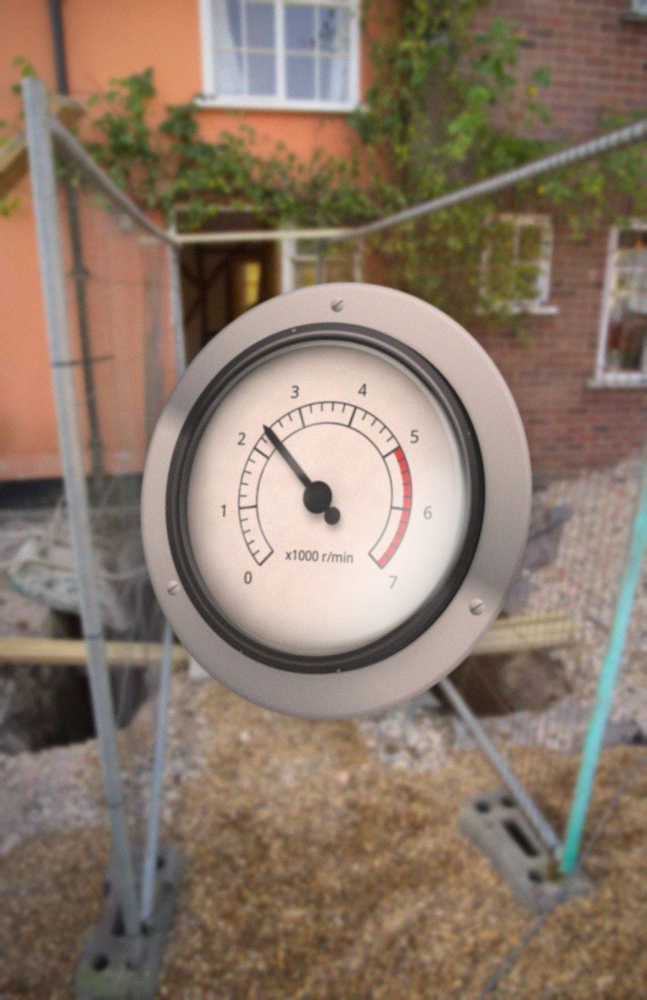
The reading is 2400
